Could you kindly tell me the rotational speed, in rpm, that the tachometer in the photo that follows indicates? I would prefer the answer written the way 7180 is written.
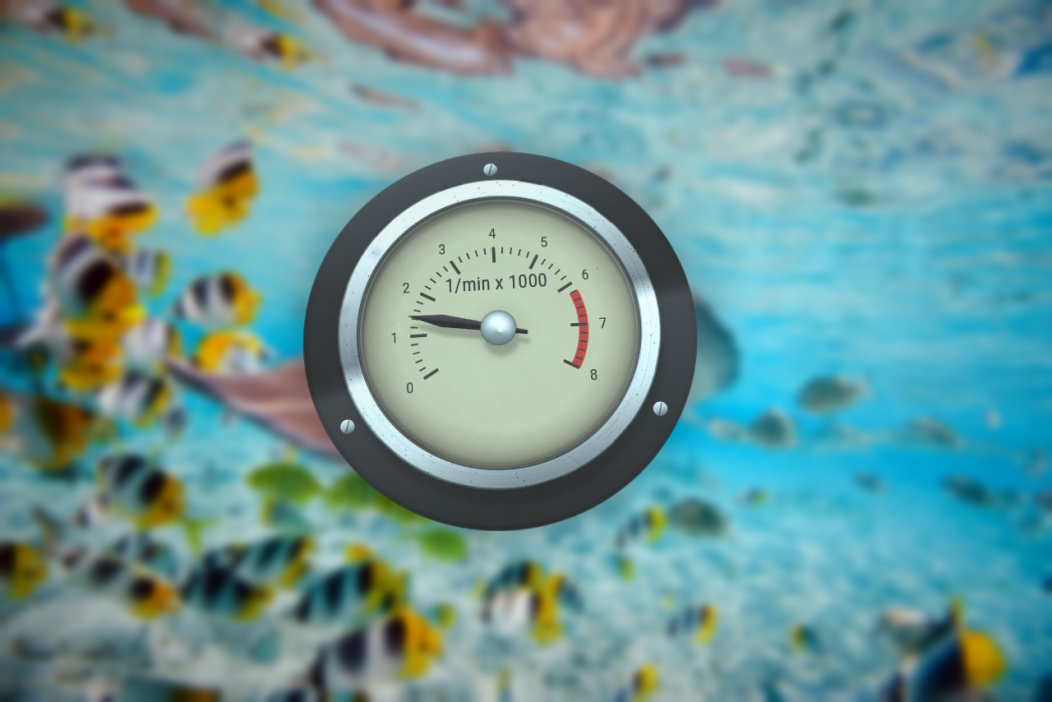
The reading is 1400
